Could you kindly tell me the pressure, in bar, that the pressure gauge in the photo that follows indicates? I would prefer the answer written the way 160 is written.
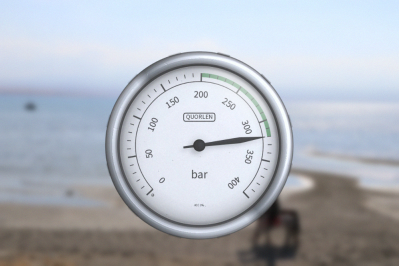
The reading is 320
